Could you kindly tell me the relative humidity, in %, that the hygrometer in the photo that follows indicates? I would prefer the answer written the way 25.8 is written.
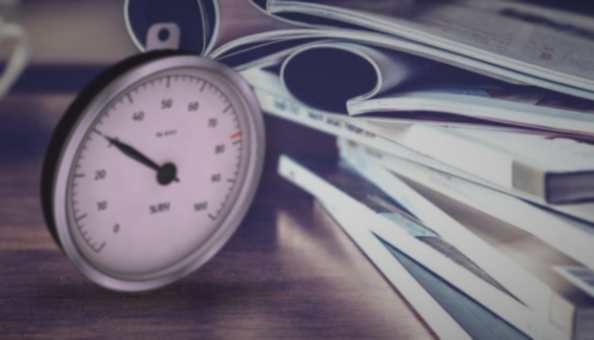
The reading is 30
